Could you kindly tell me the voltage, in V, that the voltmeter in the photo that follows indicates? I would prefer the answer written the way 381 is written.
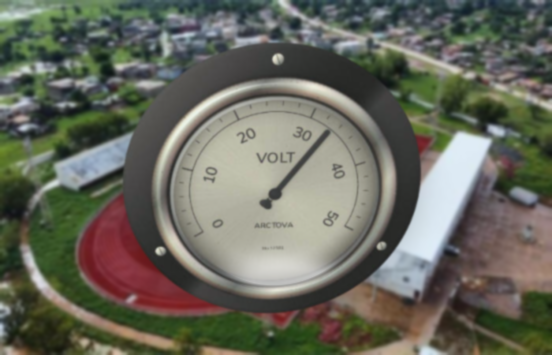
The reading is 33
